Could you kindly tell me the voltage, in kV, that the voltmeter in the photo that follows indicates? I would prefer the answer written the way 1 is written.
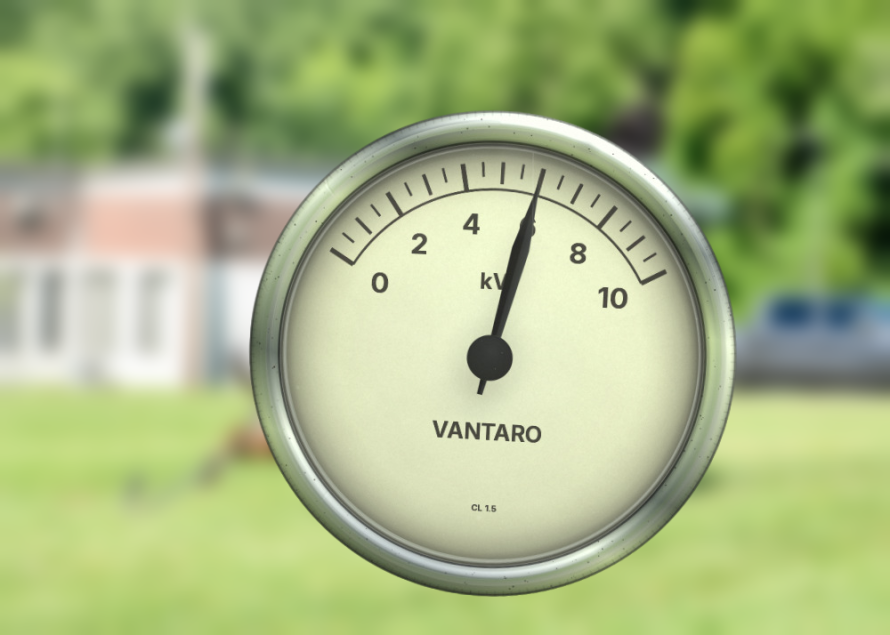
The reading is 6
